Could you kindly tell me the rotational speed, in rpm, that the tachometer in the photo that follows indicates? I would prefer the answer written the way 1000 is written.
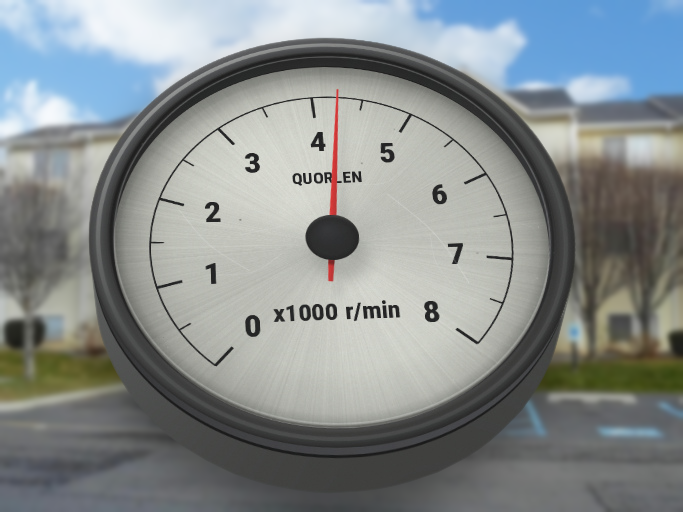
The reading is 4250
